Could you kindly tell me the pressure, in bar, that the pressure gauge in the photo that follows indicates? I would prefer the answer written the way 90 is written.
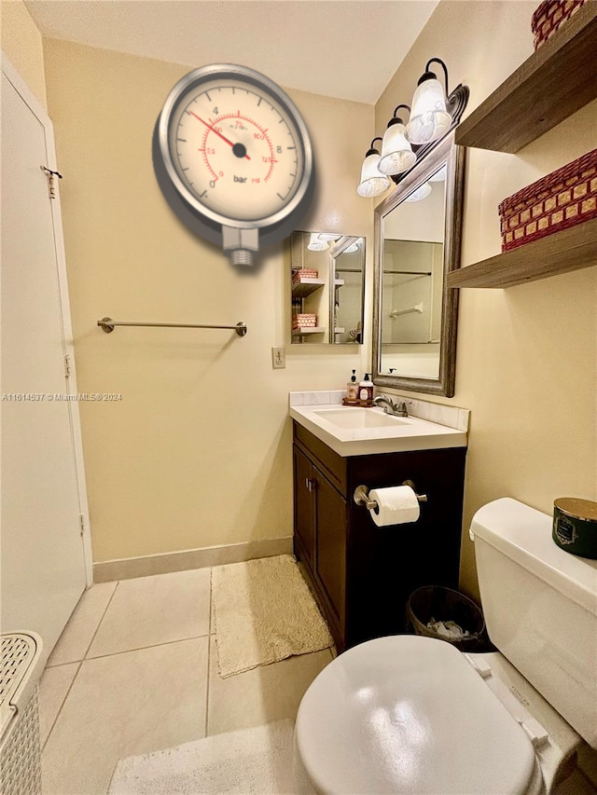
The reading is 3
